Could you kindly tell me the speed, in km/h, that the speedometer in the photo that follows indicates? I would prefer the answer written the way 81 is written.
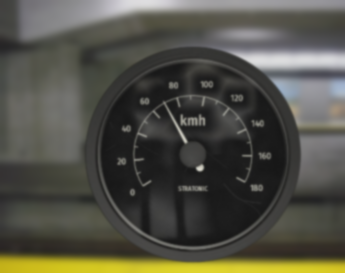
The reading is 70
